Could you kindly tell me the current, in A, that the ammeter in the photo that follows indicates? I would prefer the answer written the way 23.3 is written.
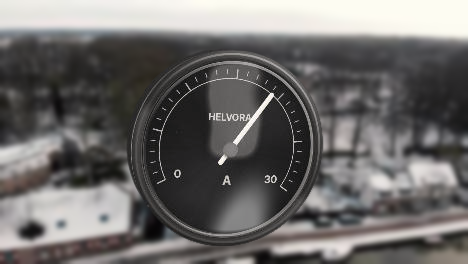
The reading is 19
